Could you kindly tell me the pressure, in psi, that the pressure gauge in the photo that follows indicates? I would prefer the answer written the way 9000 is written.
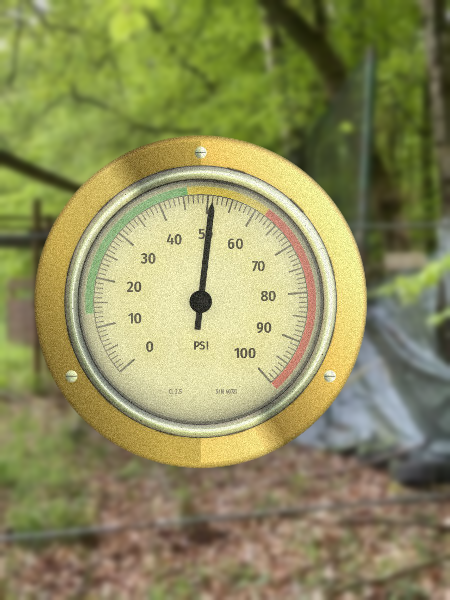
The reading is 51
